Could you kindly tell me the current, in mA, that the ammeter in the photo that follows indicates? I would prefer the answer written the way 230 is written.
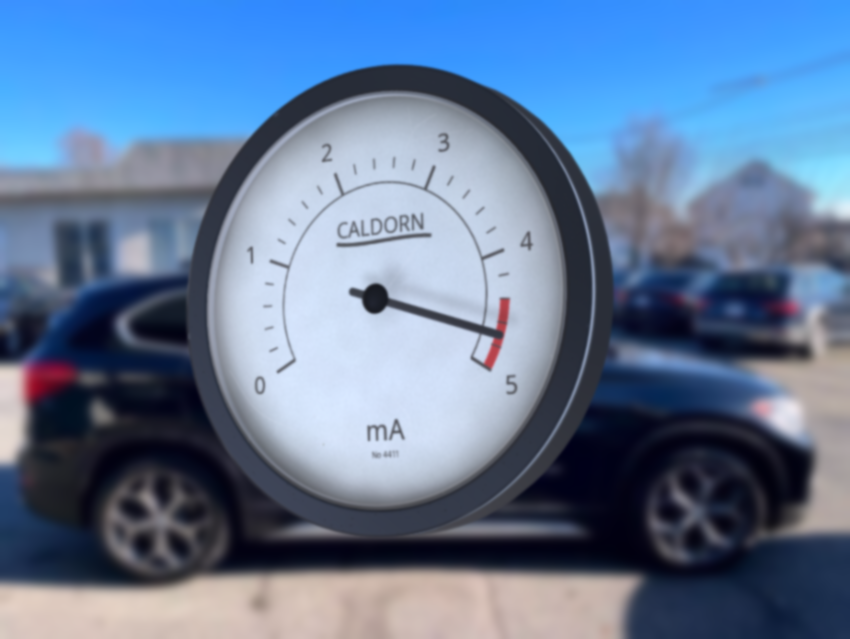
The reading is 4.7
